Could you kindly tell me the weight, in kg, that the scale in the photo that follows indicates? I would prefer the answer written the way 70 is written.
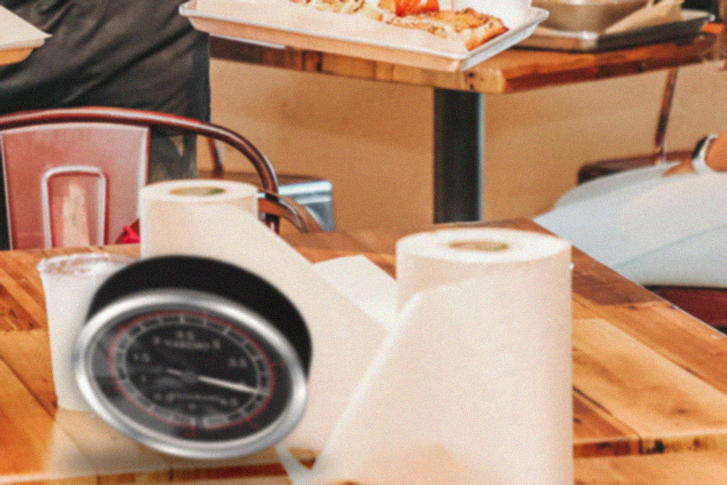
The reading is 4
